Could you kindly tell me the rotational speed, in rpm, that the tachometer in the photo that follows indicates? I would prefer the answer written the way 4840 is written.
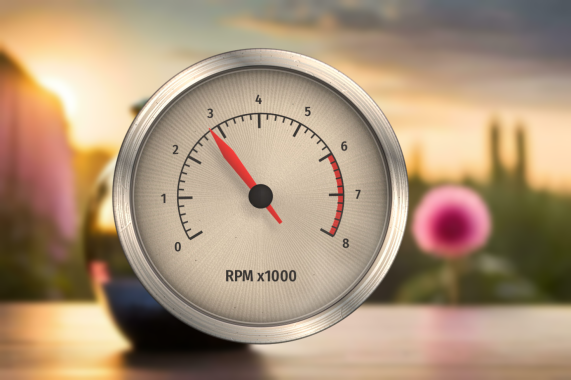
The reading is 2800
